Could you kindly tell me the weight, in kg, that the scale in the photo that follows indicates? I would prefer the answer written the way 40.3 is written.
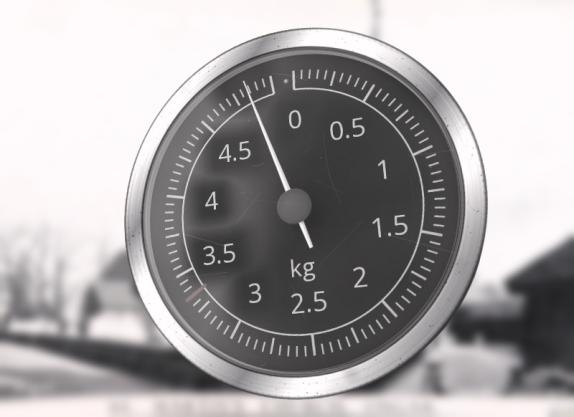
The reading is 4.85
